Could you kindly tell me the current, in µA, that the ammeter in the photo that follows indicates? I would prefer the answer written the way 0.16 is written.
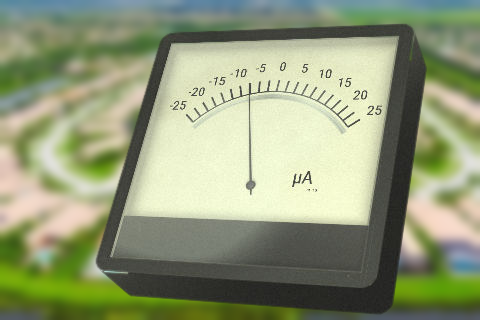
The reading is -7.5
